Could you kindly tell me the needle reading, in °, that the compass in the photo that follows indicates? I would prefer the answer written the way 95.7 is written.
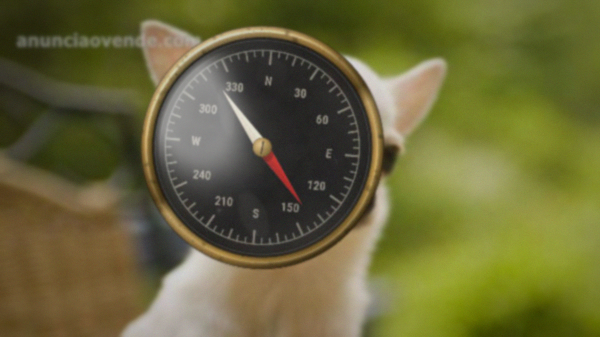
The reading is 140
